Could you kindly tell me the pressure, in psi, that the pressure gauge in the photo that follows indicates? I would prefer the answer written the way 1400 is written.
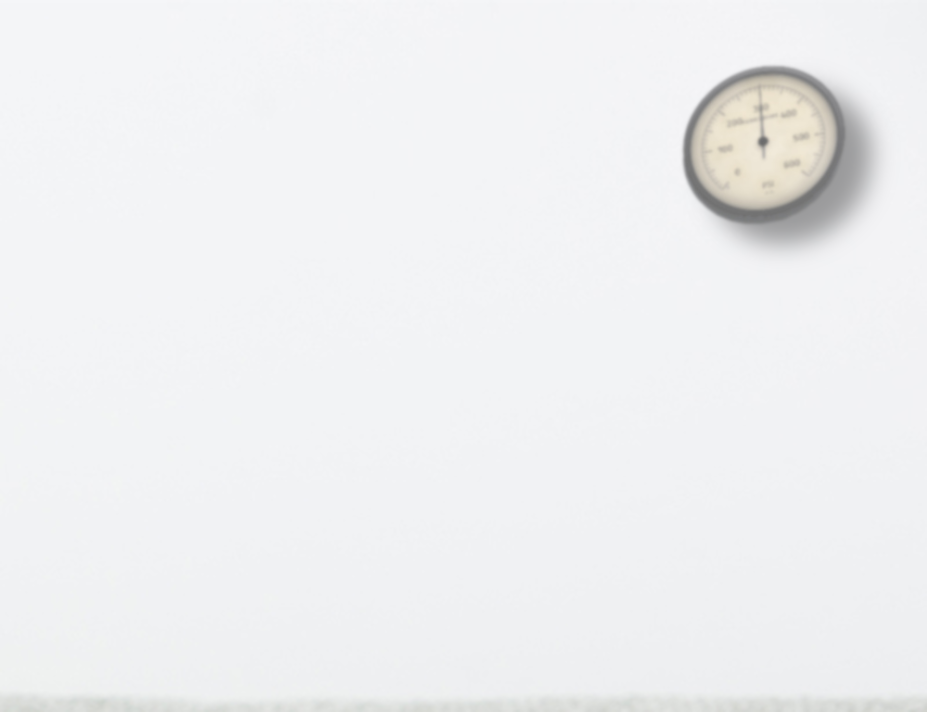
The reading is 300
